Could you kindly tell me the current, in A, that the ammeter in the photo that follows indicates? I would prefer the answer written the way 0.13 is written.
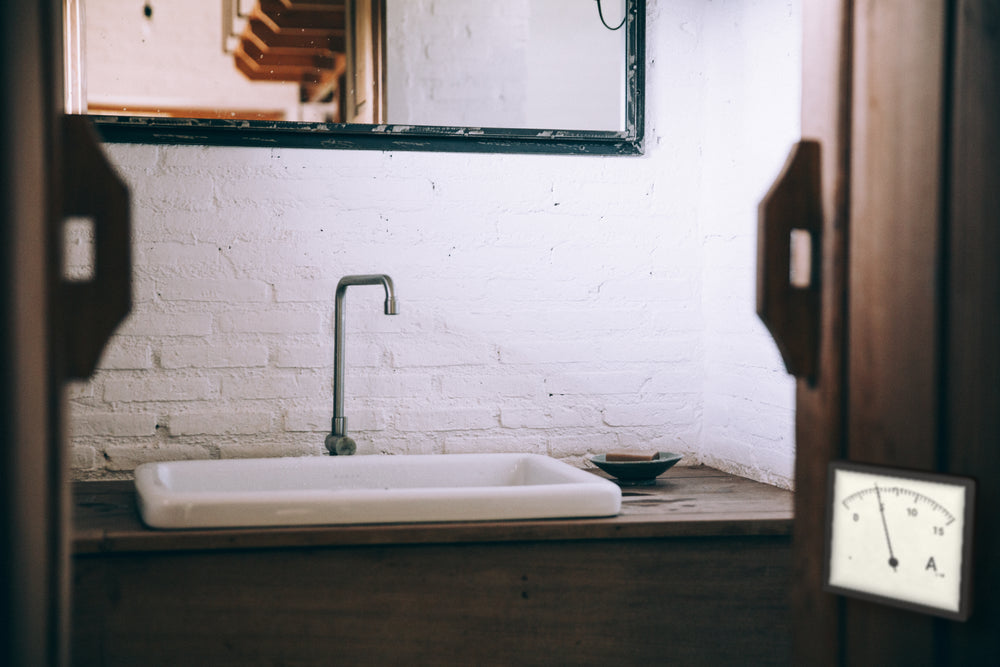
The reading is 5
